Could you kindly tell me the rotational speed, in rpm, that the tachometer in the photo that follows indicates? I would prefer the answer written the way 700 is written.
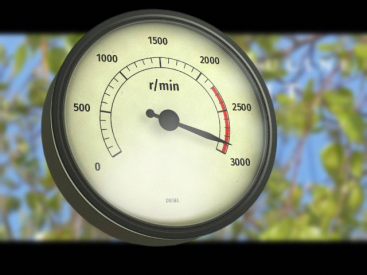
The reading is 2900
